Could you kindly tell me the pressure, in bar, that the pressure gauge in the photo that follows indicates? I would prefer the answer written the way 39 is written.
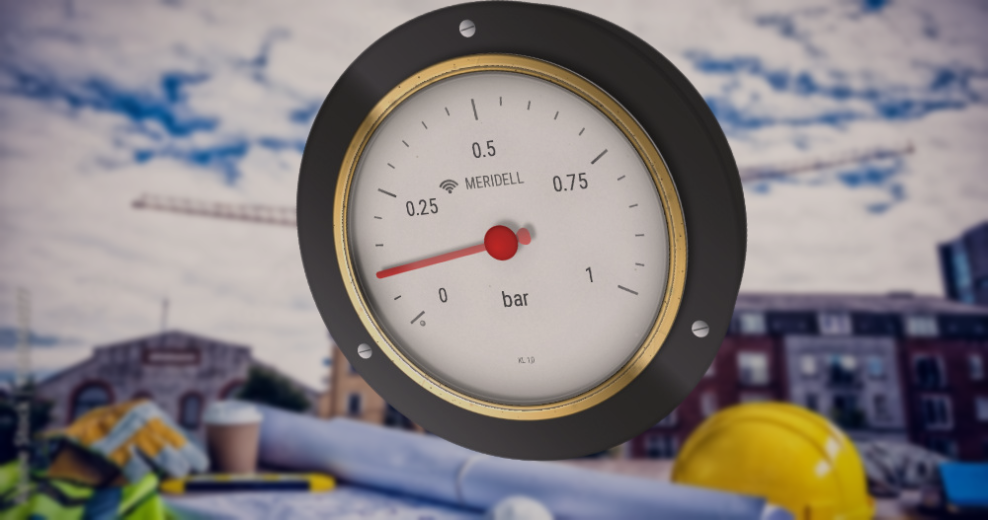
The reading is 0.1
